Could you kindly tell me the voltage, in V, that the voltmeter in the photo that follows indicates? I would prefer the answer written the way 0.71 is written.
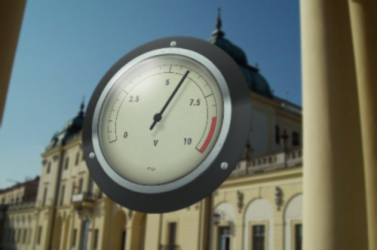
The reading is 6
